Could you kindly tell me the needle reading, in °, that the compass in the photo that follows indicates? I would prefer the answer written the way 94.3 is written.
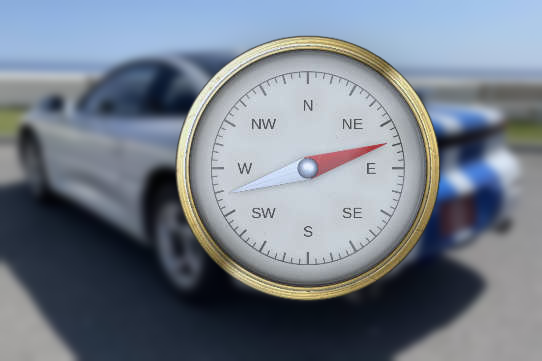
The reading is 72.5
